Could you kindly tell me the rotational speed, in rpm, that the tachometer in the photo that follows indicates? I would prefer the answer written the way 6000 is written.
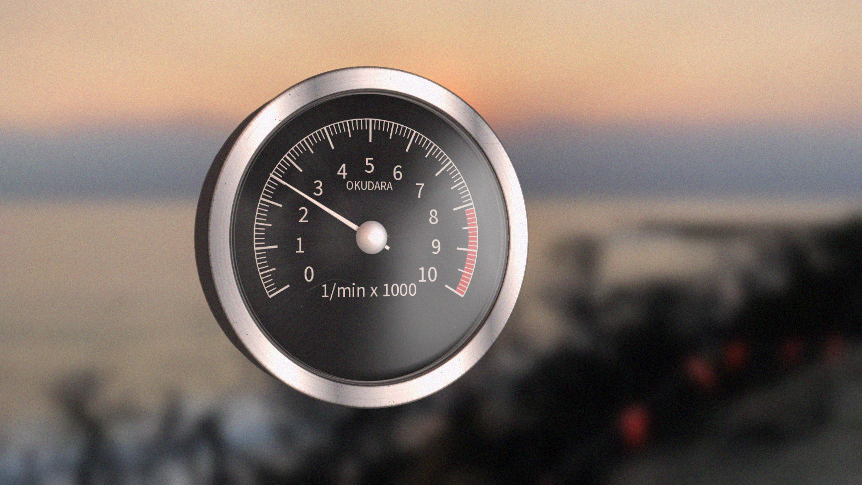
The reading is 2500
